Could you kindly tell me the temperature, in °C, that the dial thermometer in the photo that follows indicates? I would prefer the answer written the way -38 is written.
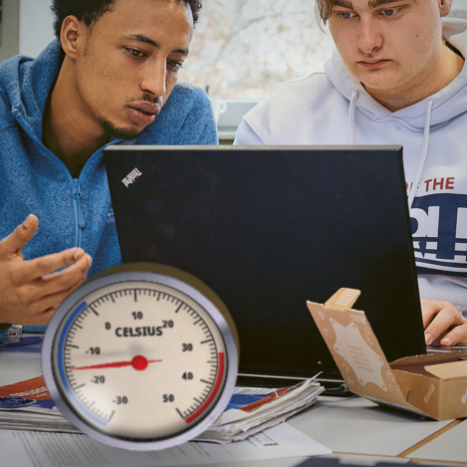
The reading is -15
